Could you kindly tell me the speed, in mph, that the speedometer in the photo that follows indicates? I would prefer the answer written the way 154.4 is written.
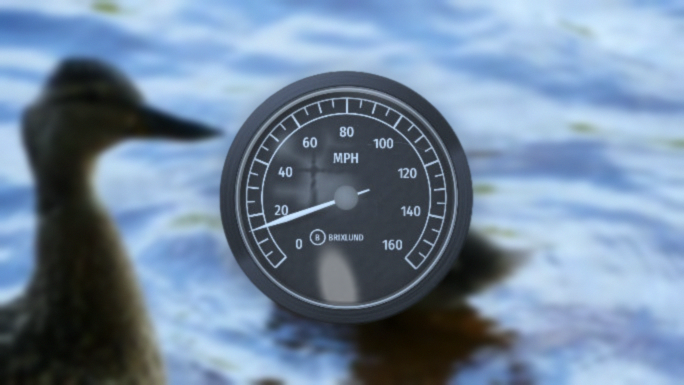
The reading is 15
